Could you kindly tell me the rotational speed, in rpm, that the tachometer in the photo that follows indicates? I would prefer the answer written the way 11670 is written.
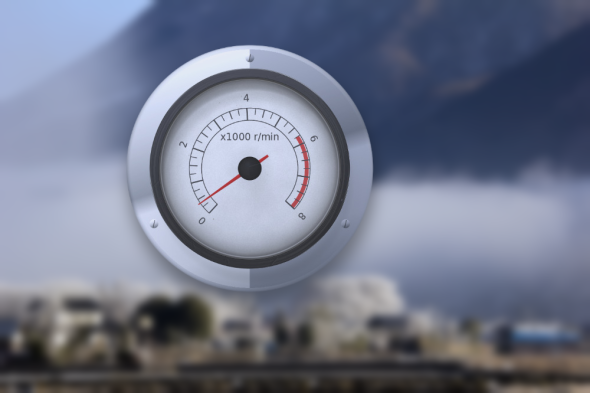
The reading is 375
